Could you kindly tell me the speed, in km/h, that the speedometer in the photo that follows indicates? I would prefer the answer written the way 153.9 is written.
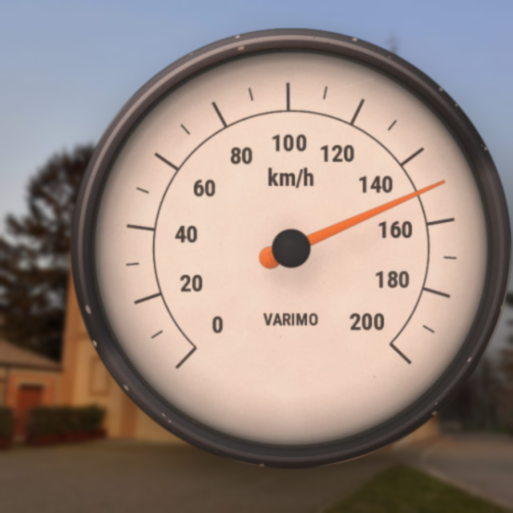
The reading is 150
